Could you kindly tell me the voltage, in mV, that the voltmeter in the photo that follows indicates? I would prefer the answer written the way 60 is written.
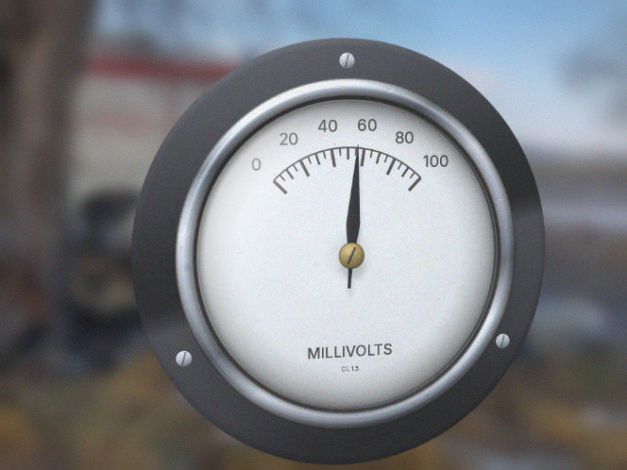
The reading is 55
